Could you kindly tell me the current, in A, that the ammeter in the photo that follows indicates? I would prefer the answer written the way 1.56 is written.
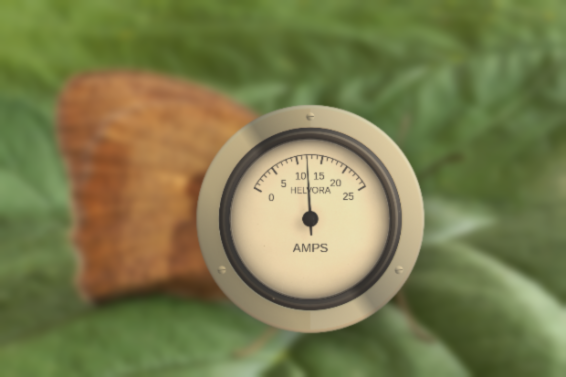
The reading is 12
